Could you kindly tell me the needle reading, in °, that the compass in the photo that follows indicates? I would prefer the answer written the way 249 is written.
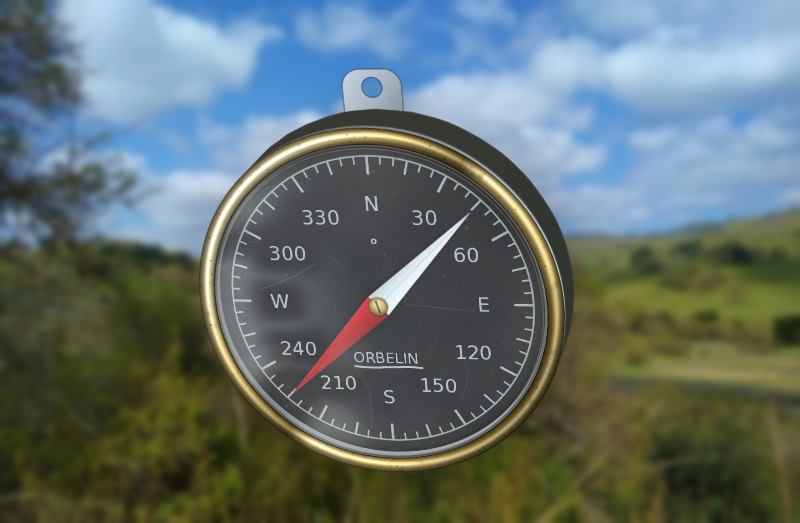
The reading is 225
